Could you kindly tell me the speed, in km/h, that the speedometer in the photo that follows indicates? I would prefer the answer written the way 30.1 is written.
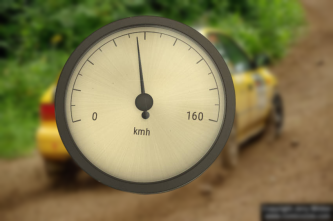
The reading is 75
